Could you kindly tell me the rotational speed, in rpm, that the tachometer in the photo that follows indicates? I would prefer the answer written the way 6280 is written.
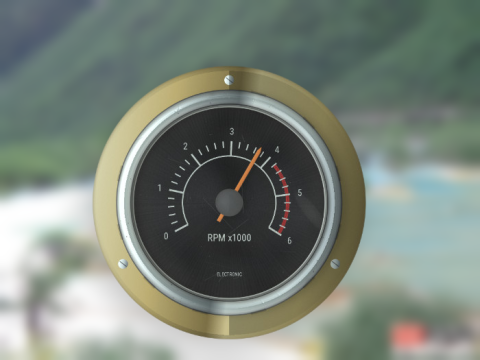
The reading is 3700
